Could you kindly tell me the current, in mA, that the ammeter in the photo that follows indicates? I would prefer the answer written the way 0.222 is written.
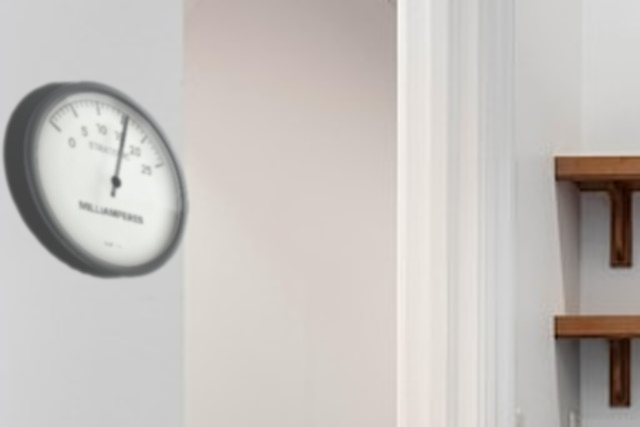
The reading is 15
